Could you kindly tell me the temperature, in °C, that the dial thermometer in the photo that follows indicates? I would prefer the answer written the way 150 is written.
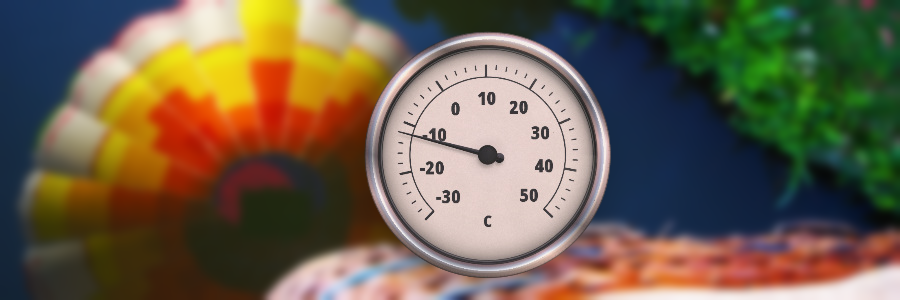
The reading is -12
